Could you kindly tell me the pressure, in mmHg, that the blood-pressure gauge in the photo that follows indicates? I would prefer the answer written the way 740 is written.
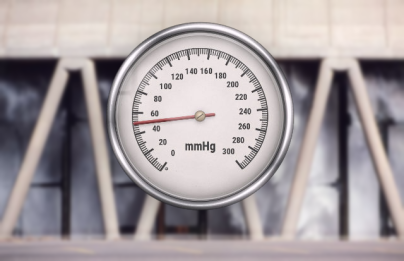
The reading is 50
